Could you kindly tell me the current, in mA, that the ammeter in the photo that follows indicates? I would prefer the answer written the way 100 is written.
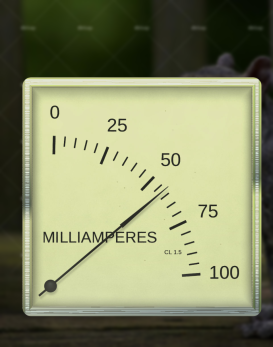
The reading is 57.5
